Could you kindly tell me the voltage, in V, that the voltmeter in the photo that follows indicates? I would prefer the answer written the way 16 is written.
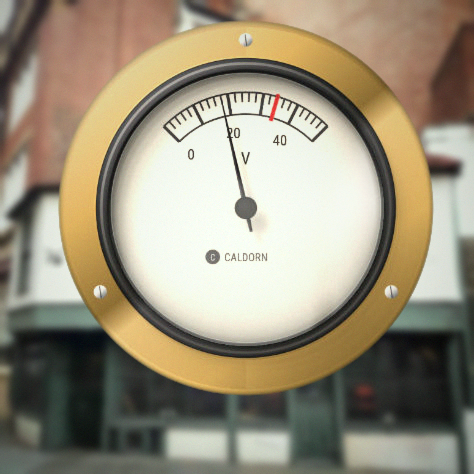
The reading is 18
